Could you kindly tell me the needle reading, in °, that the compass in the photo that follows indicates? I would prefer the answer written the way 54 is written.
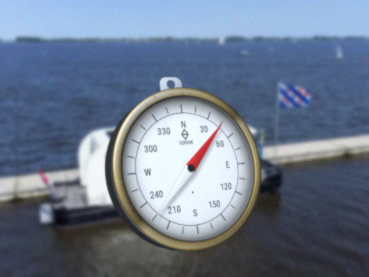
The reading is 45
